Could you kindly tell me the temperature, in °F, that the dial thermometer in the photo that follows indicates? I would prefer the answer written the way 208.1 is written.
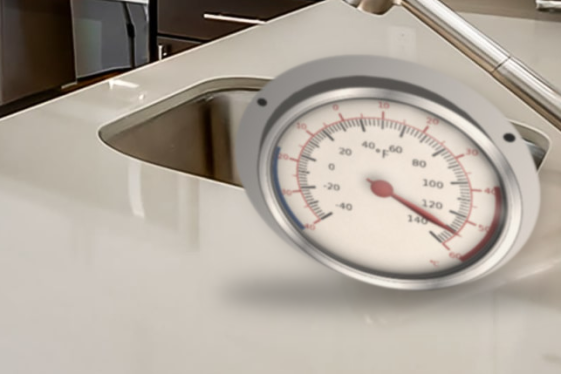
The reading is 130
